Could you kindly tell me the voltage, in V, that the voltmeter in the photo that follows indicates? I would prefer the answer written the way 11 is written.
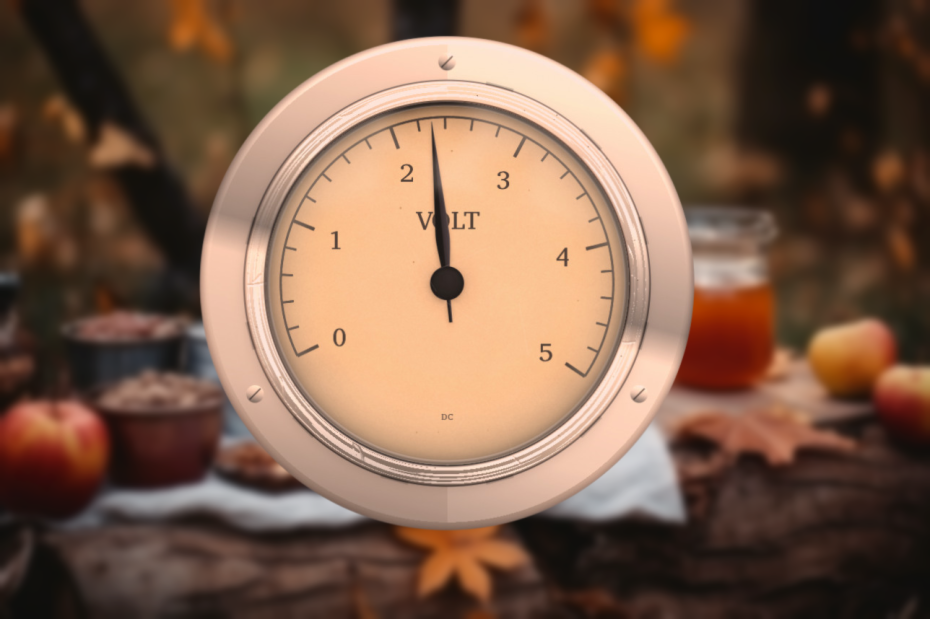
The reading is 2.3
